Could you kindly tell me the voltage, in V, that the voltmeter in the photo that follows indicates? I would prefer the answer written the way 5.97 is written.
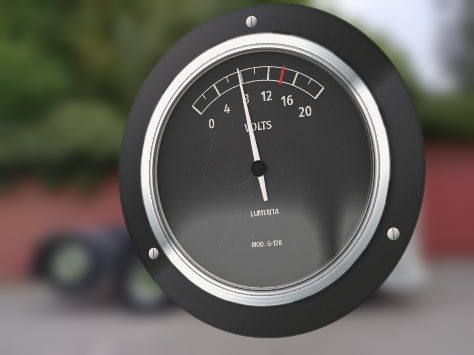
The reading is 8
